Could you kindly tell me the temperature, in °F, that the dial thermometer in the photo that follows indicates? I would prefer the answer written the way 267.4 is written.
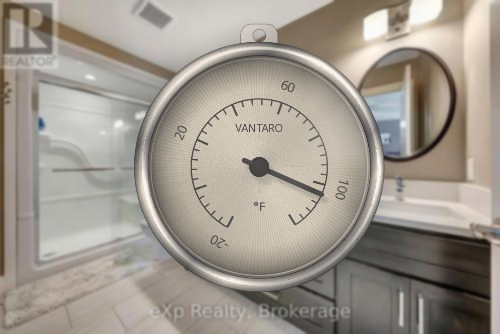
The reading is 104
